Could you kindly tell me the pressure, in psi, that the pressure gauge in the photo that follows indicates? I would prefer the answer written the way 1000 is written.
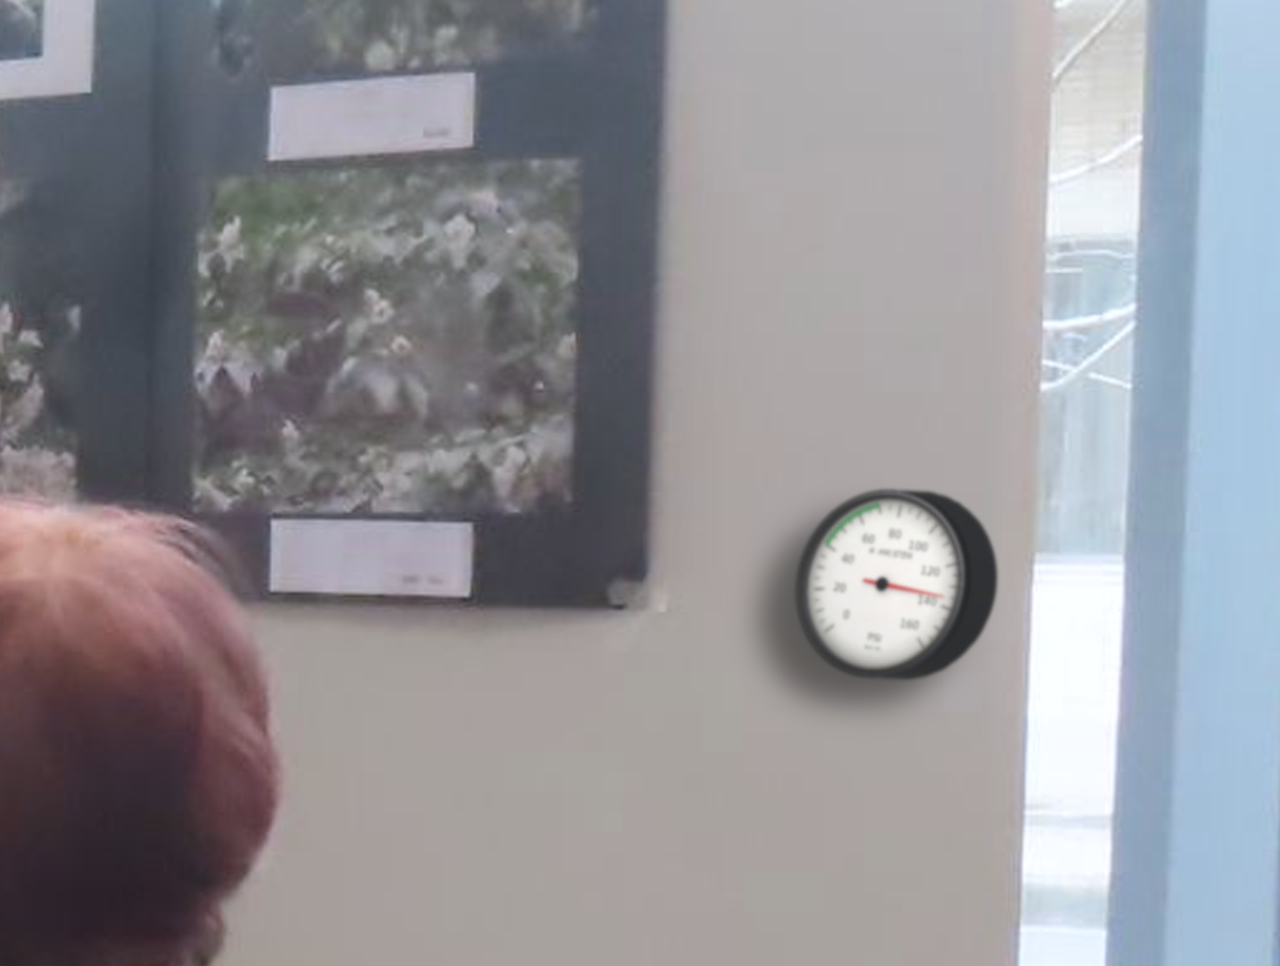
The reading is 135
